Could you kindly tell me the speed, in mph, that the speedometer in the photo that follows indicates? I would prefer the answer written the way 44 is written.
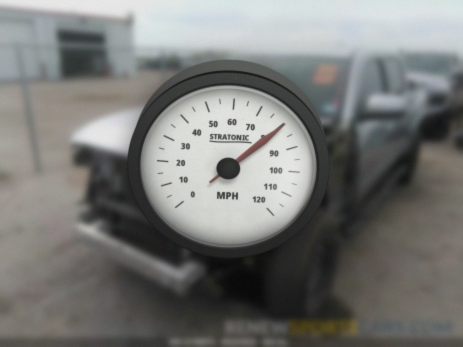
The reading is 80
